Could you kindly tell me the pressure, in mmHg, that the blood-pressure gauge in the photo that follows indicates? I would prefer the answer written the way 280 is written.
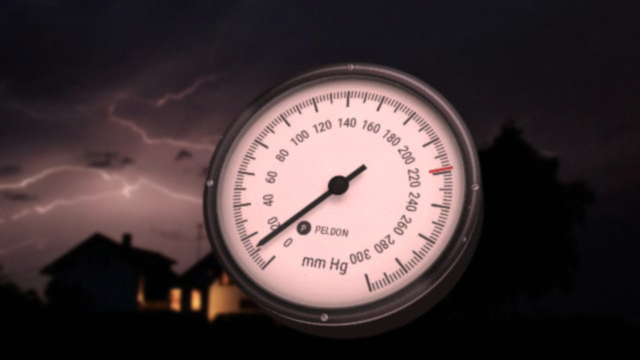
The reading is 10
